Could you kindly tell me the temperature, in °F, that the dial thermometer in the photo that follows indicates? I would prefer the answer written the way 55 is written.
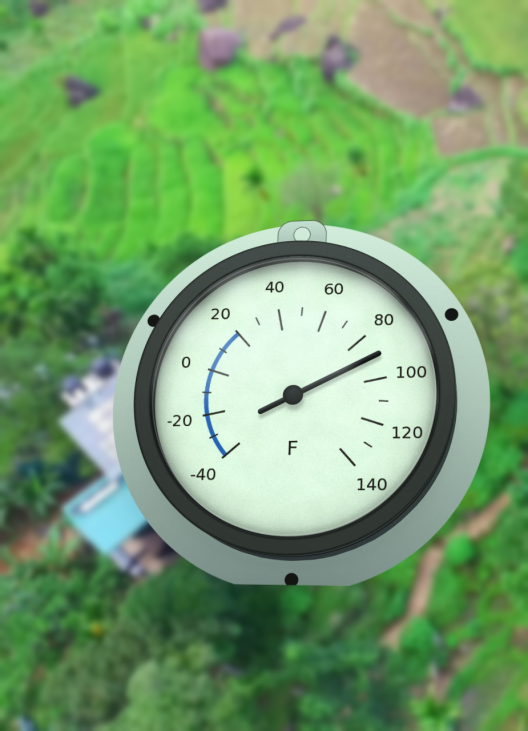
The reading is 90
